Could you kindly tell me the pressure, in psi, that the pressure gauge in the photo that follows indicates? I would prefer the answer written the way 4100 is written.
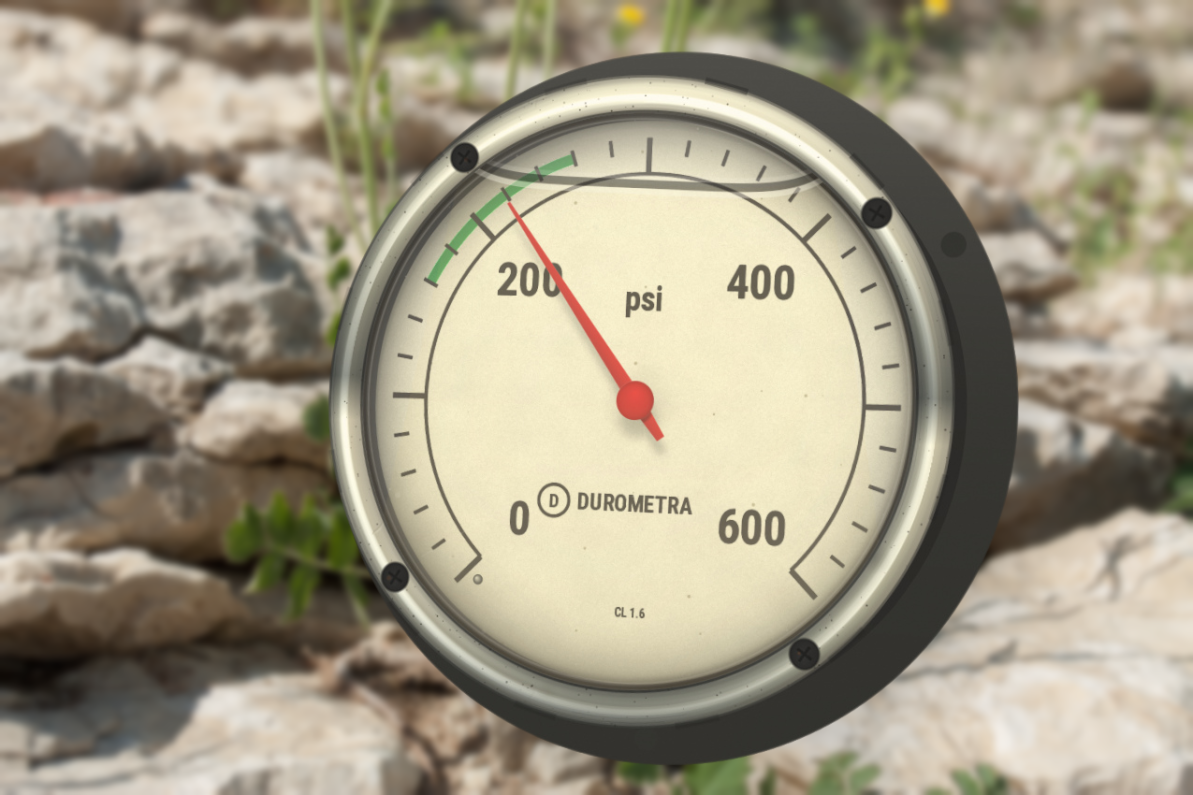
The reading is 220
